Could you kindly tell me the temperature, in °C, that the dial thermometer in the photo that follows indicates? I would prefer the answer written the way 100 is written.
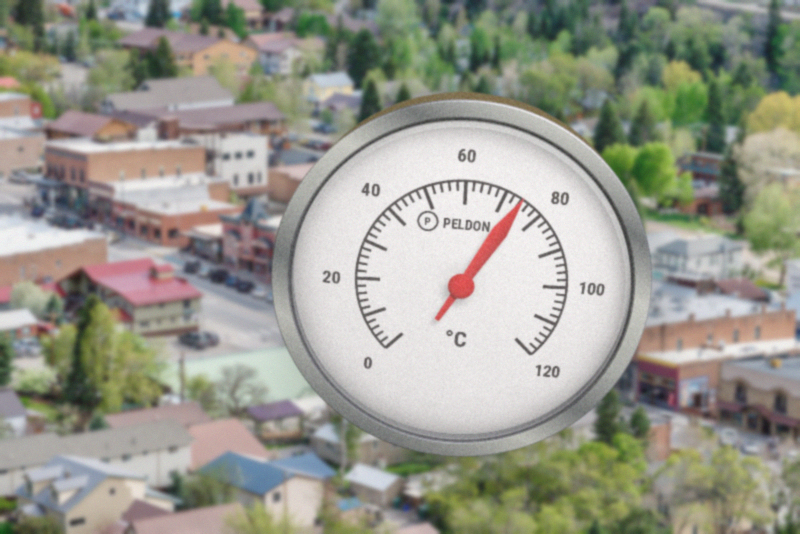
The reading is 74
